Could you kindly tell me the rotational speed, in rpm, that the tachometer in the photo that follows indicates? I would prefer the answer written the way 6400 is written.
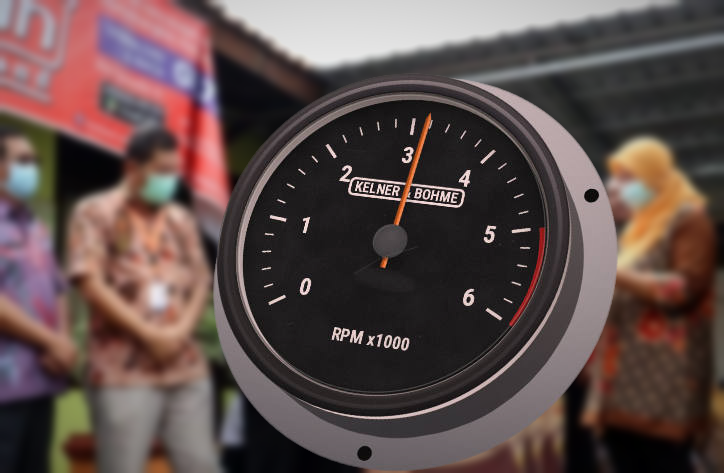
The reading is 3200
